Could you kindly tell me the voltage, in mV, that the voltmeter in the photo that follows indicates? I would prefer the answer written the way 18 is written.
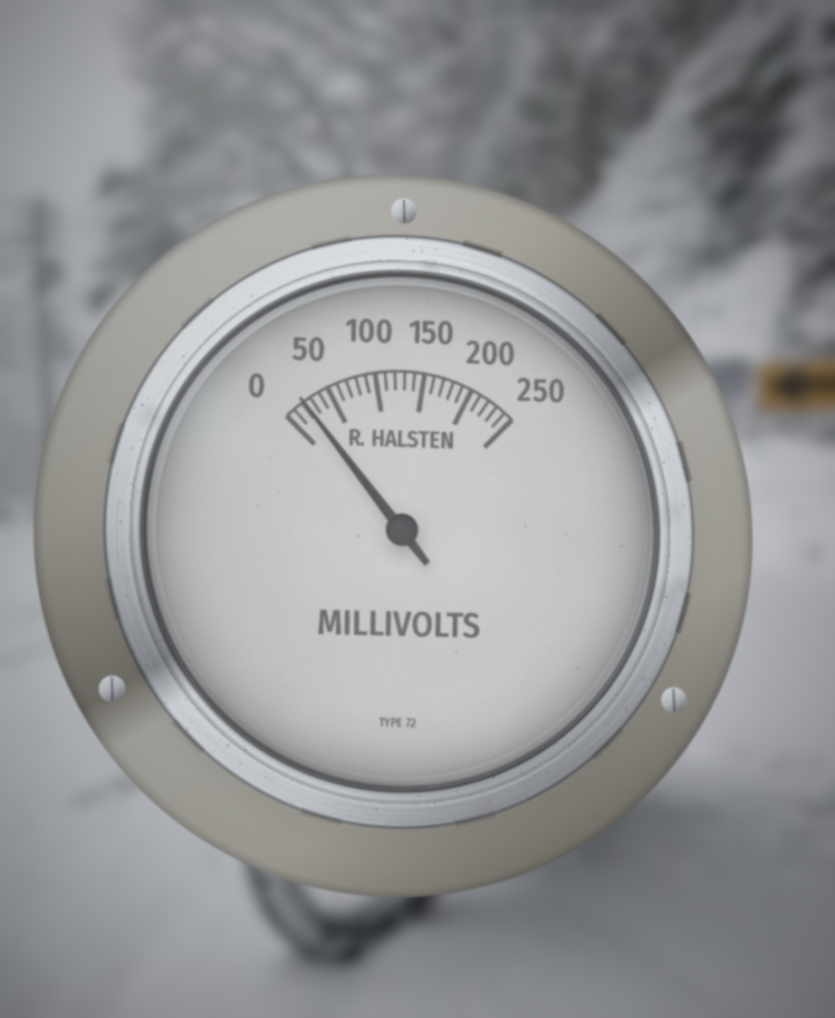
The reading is 20
